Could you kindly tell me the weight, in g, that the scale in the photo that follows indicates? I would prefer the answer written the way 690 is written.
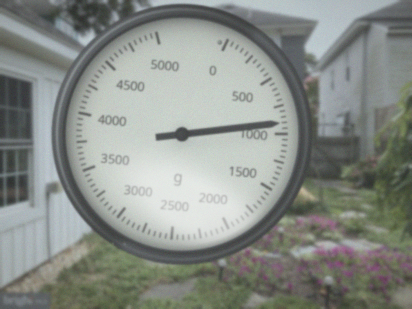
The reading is 900
